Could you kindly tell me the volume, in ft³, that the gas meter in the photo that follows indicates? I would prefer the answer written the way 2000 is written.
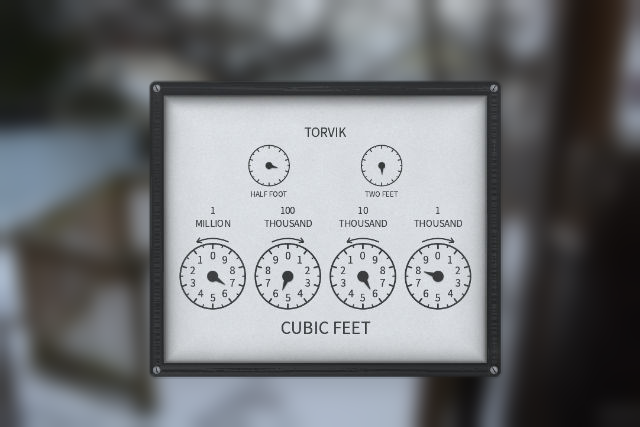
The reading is 655800
